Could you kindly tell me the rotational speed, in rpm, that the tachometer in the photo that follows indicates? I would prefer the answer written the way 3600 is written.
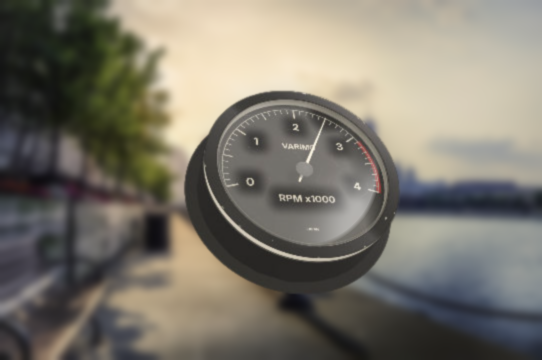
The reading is 2500
